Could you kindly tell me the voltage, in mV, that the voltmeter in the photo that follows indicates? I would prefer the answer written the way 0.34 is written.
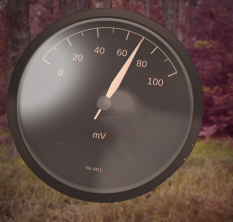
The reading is 70
